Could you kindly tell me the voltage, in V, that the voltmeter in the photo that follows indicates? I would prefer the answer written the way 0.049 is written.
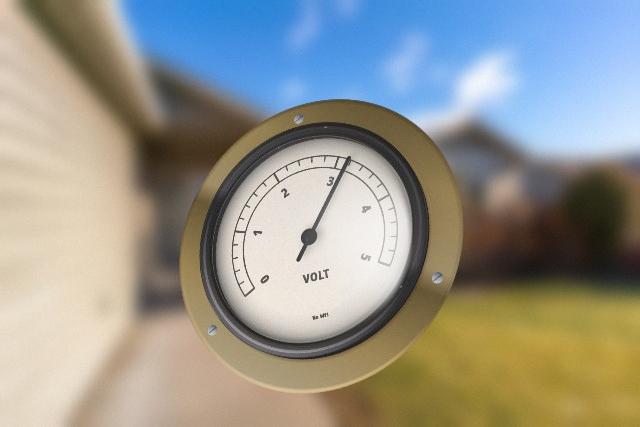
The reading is 3.2
